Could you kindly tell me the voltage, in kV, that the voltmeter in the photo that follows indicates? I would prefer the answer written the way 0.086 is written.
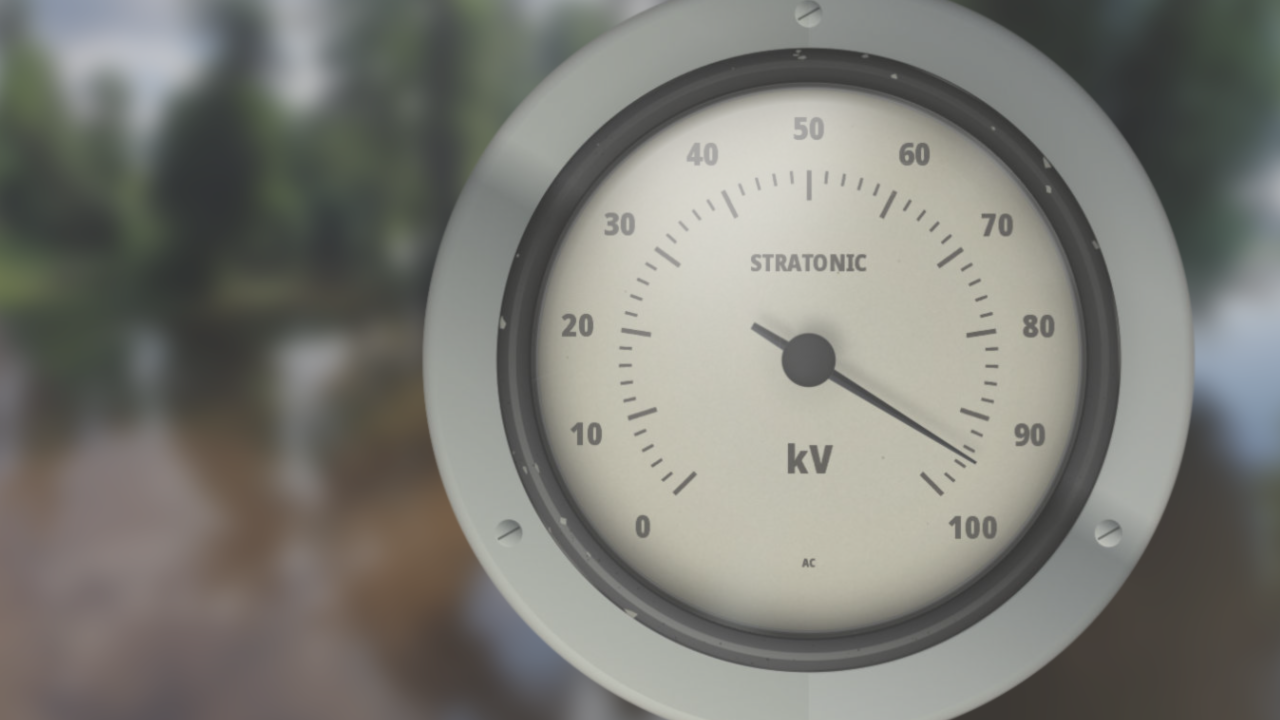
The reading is 95
